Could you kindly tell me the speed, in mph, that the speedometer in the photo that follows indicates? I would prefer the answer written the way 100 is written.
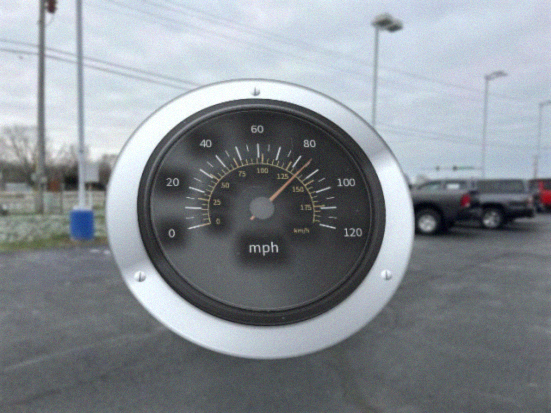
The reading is 85
